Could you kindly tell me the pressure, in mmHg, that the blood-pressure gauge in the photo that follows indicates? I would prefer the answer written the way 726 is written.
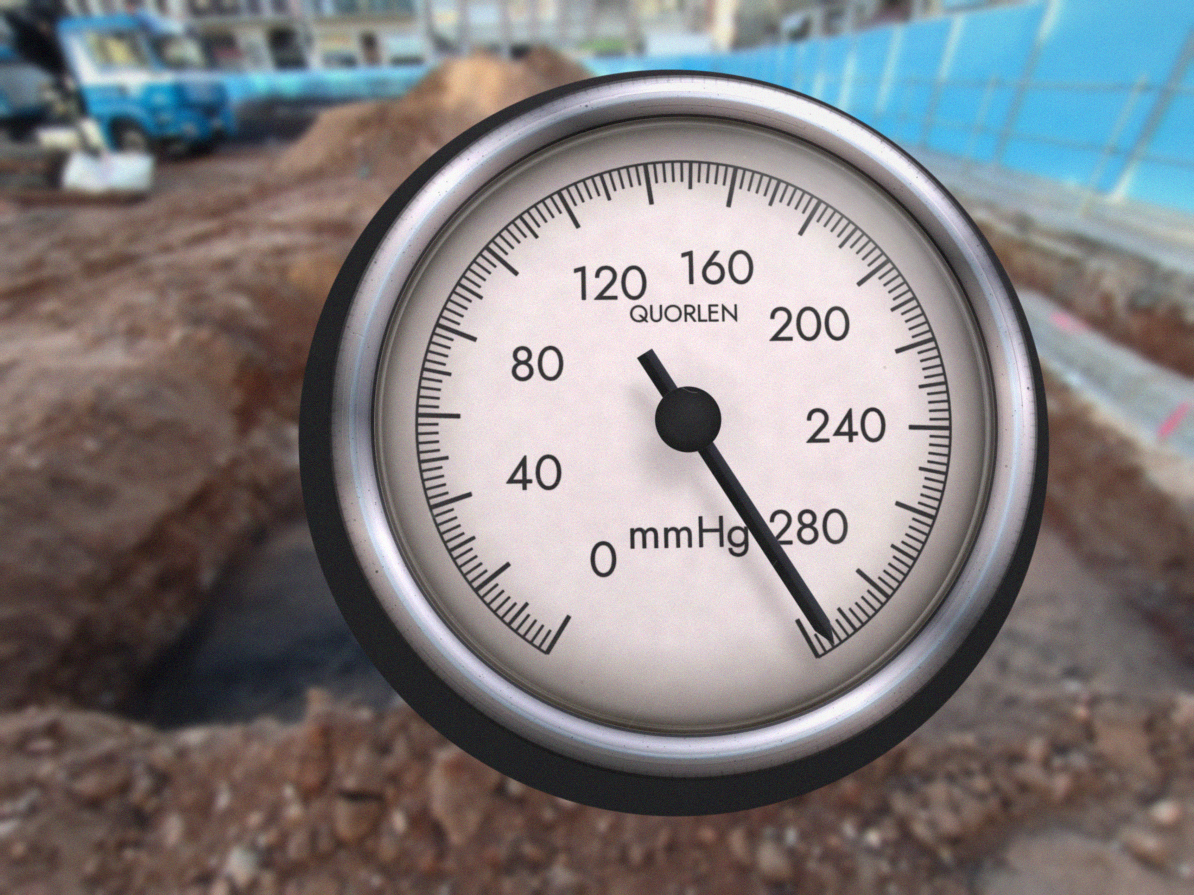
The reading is 296
